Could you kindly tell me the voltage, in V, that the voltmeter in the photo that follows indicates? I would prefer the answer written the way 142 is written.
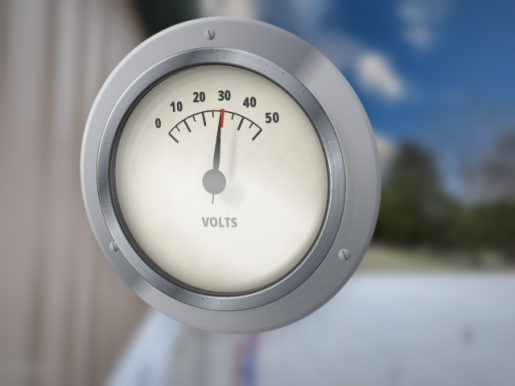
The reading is 30
